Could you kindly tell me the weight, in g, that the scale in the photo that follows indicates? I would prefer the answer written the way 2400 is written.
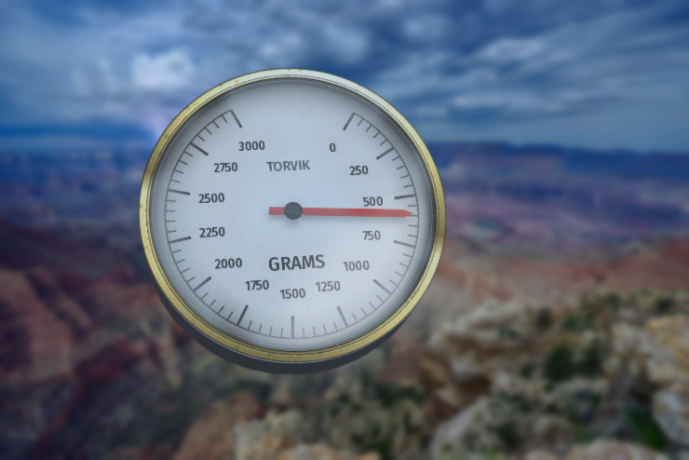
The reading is 600
